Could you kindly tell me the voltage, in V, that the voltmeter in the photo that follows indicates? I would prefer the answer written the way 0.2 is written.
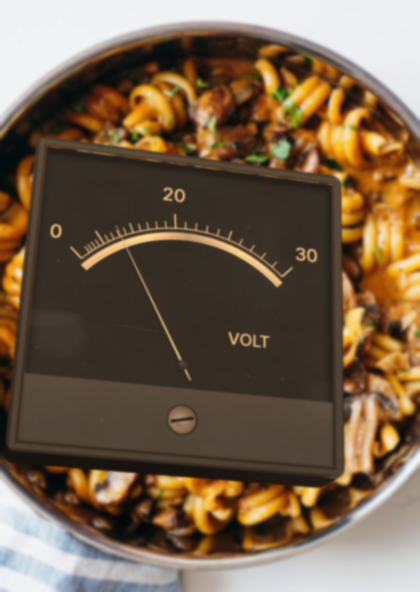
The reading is 13
